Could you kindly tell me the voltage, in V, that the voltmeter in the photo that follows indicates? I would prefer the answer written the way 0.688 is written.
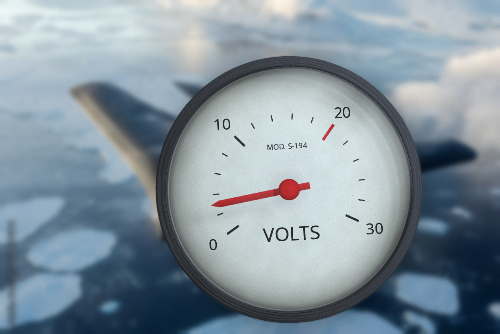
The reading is 3
